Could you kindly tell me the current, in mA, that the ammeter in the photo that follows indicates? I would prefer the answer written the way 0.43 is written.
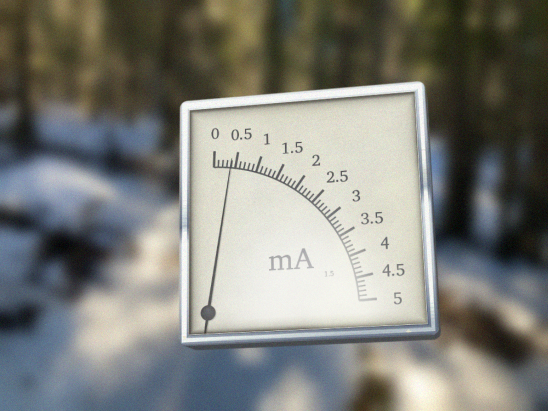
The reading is 0.4
